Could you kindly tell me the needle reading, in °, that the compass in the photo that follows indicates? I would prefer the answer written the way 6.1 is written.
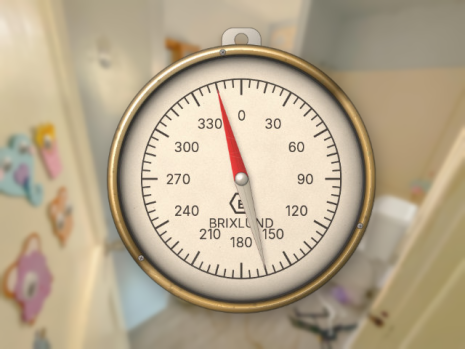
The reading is 345
